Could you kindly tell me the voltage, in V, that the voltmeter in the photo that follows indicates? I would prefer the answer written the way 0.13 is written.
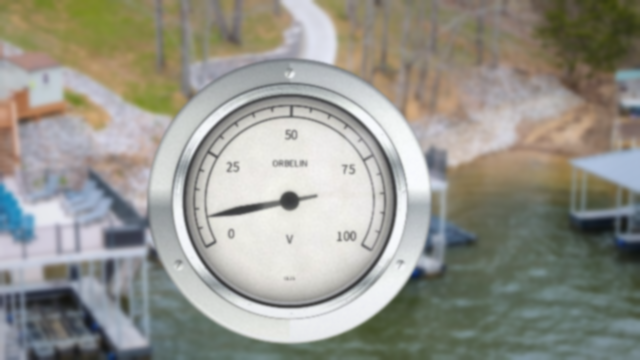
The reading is 7.5
